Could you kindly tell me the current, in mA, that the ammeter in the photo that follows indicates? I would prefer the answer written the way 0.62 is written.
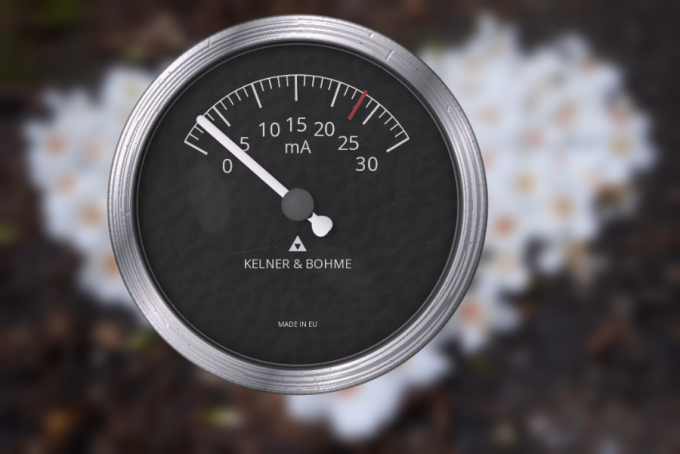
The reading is 3
